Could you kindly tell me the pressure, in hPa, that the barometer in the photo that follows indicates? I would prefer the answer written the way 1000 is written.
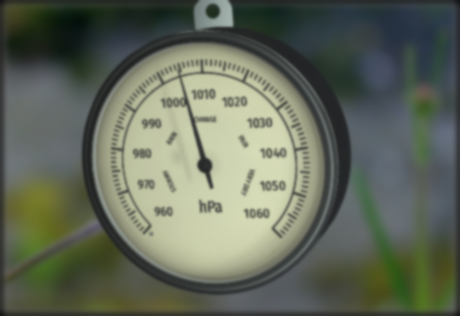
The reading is 1005
